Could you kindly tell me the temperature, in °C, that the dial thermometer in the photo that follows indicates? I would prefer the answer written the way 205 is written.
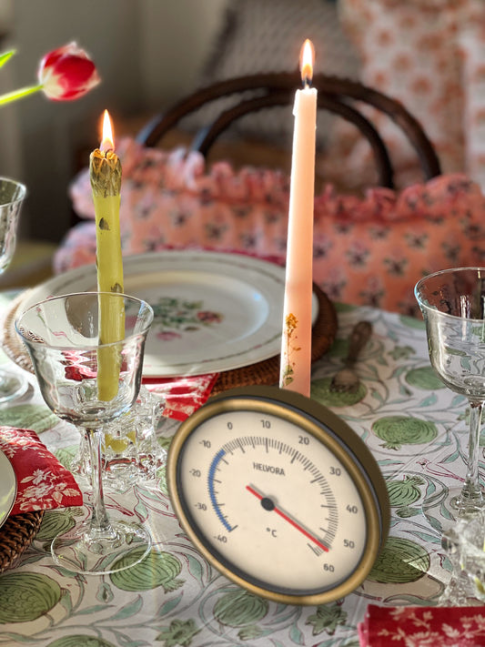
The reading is 55
